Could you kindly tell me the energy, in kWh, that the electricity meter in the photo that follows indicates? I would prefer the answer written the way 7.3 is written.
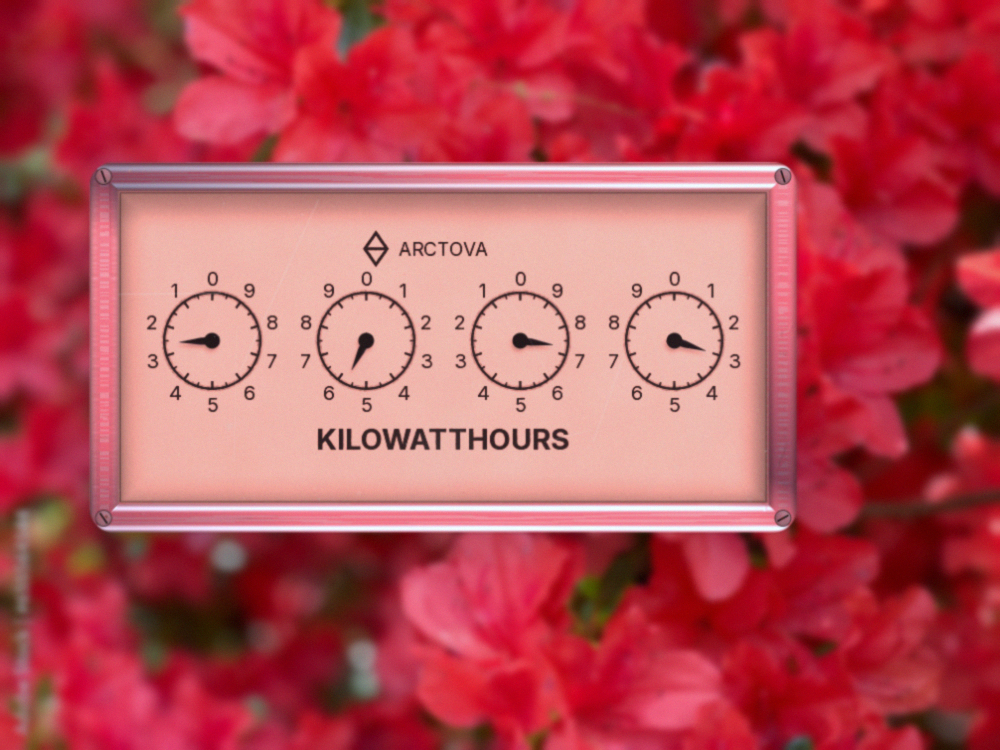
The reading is 2573
